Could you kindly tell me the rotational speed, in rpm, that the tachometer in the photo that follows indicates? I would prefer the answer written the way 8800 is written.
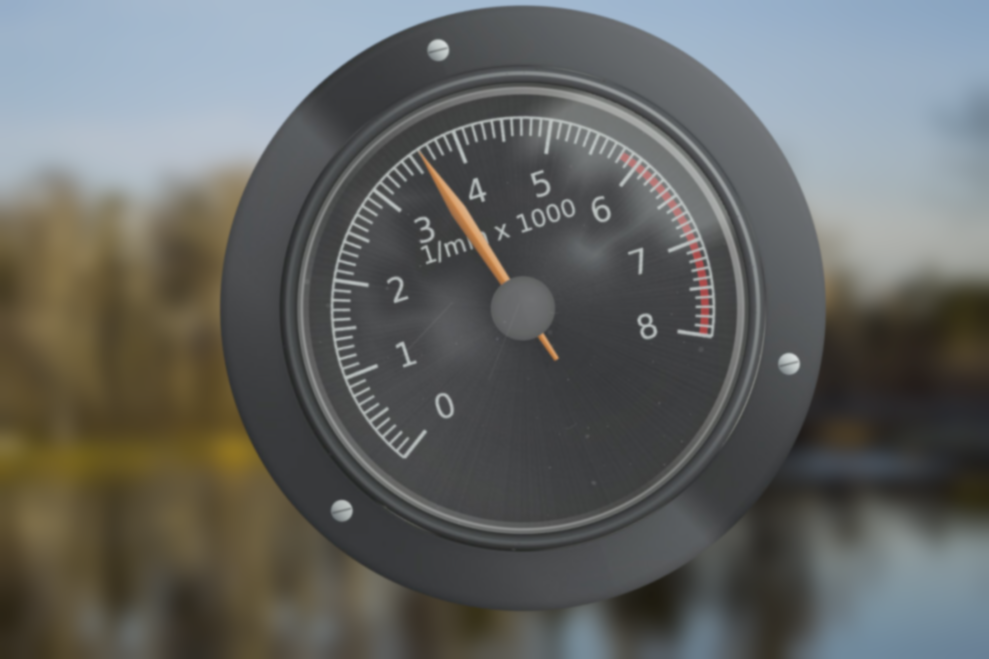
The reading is 3600
